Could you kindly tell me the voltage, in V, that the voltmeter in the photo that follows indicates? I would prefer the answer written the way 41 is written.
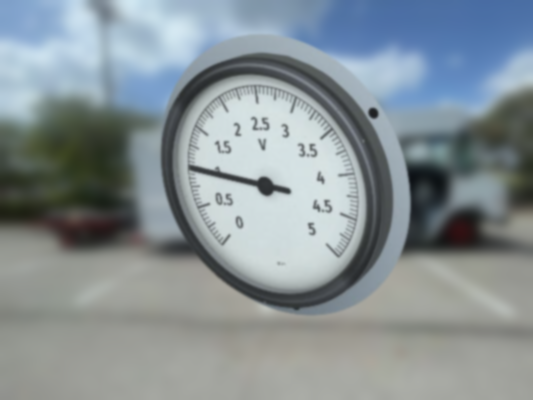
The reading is 1
